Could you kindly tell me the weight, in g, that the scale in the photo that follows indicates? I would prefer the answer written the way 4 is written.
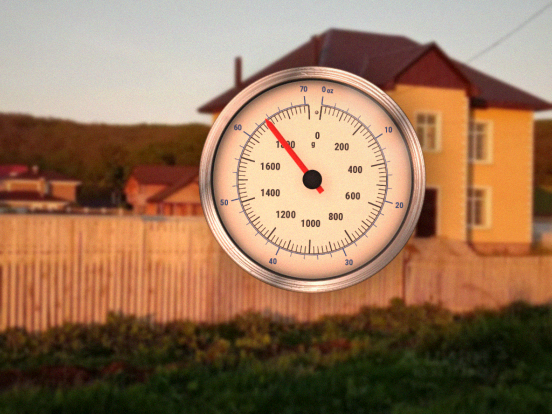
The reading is 1800
